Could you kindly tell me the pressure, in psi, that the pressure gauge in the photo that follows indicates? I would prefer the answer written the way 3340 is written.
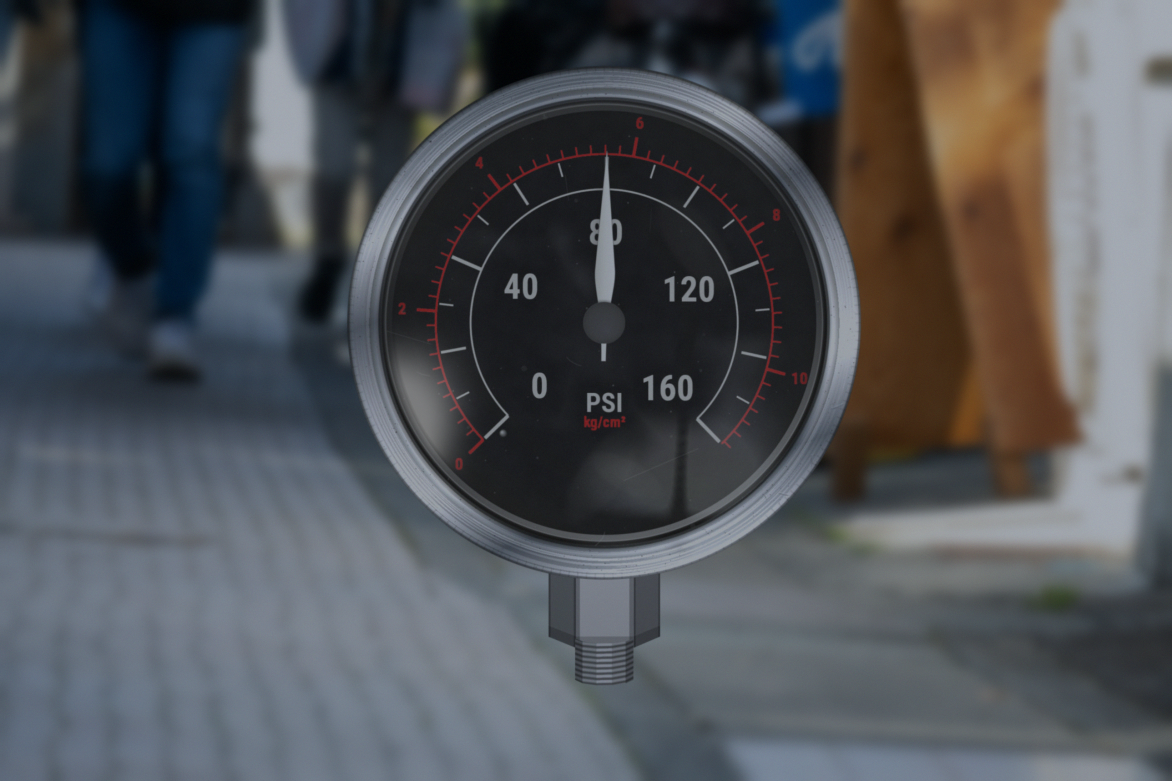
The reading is 80
